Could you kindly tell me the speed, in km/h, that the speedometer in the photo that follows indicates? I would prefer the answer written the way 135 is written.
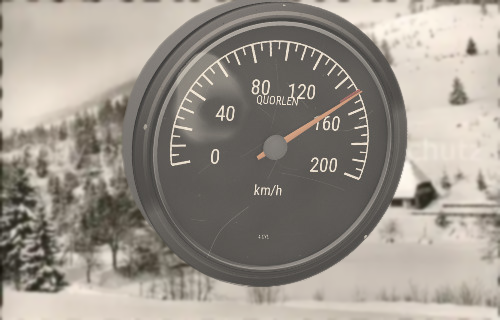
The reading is 150
